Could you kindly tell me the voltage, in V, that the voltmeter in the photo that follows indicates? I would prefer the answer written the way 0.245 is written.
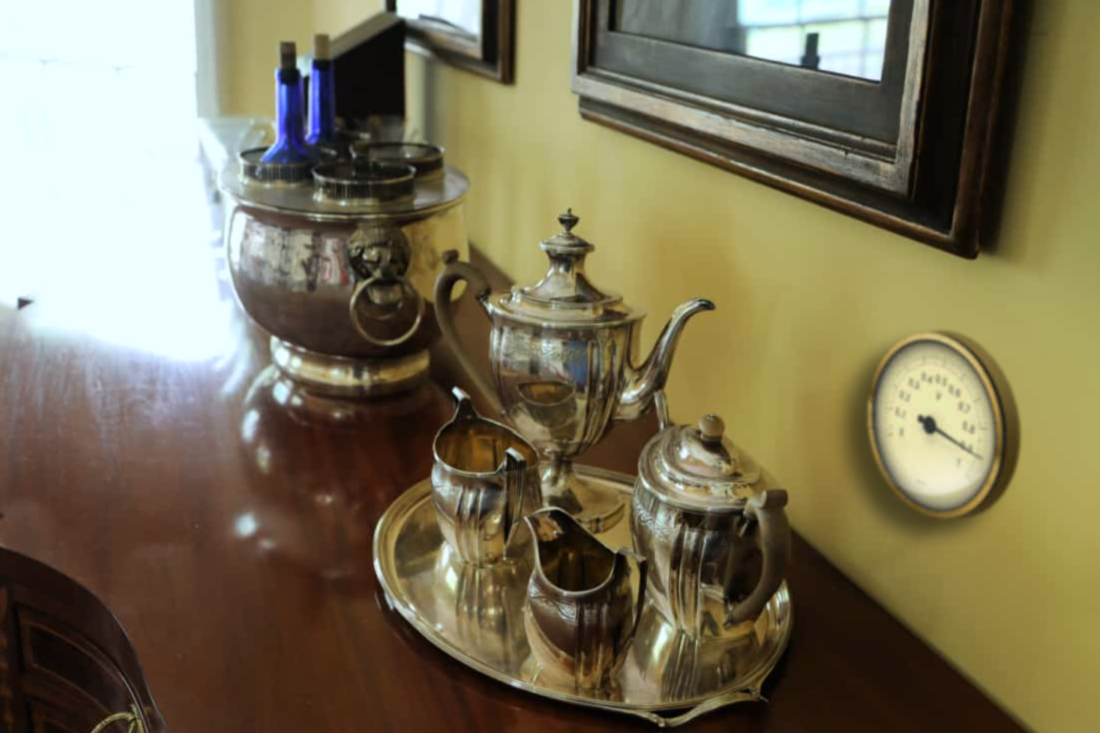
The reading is 0.9
